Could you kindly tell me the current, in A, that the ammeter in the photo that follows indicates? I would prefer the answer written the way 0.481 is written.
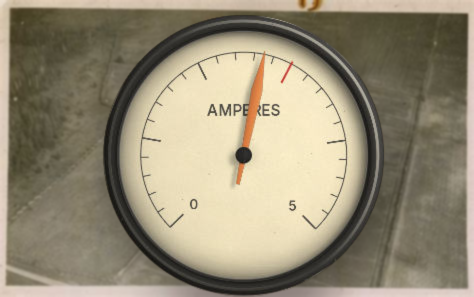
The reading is 2.7
